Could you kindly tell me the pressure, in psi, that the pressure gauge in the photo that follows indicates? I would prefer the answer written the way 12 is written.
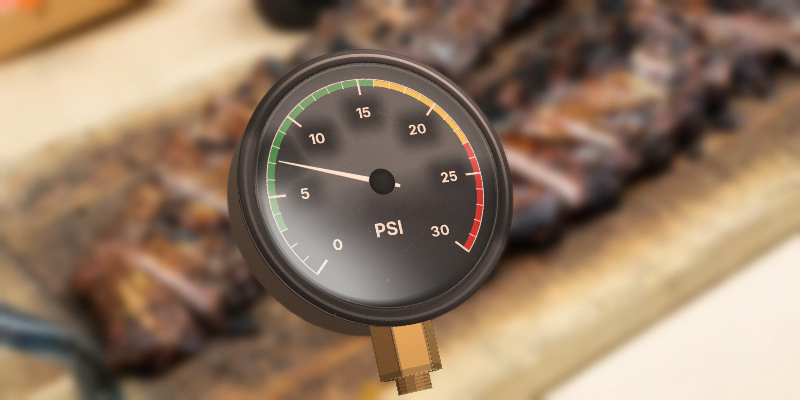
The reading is 7
